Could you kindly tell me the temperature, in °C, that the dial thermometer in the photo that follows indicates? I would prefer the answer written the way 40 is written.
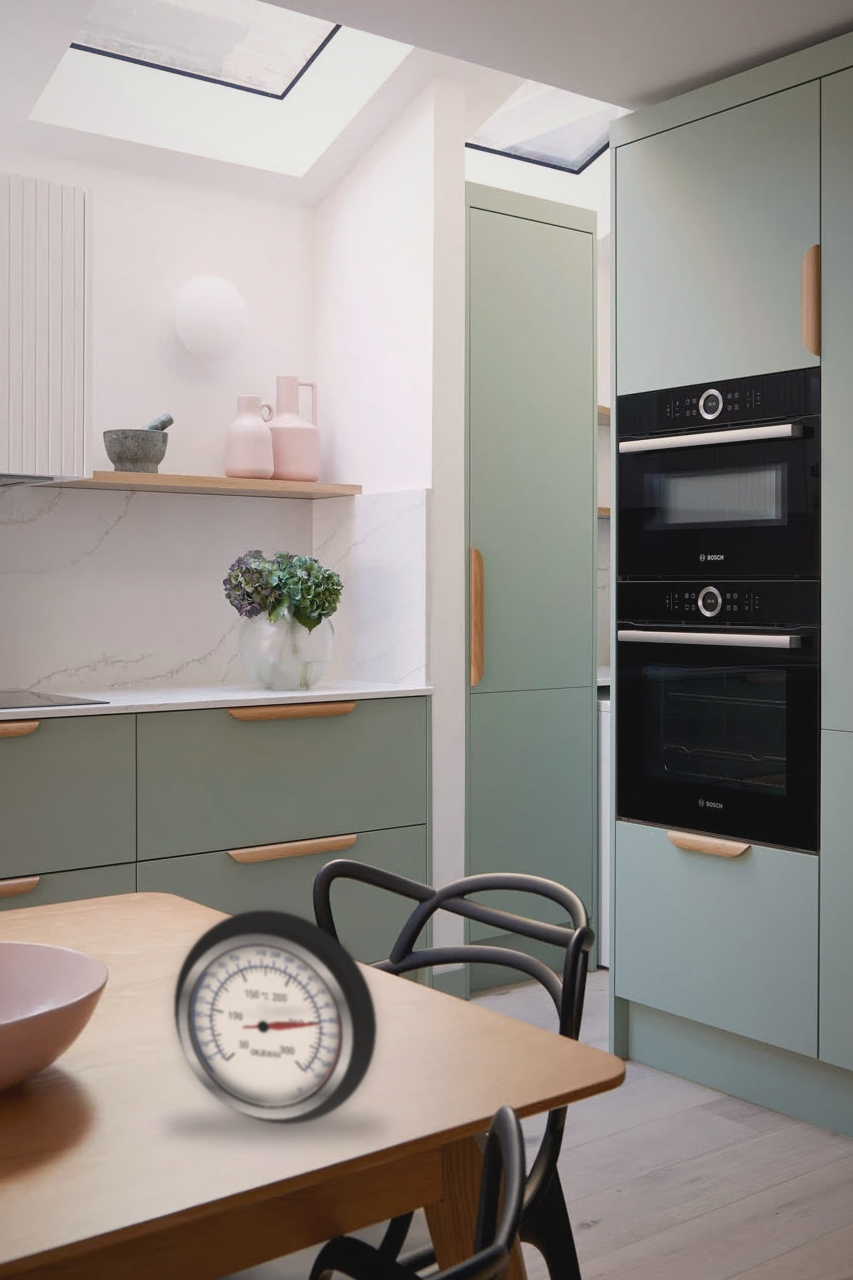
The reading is 250
